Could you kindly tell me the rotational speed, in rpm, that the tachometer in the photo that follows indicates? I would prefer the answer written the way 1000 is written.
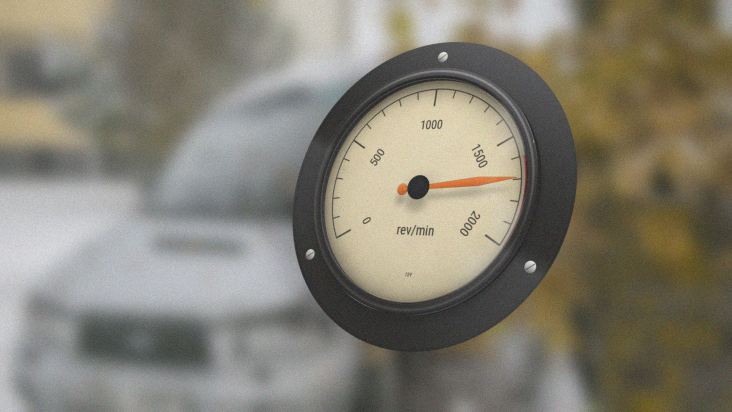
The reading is 1700
